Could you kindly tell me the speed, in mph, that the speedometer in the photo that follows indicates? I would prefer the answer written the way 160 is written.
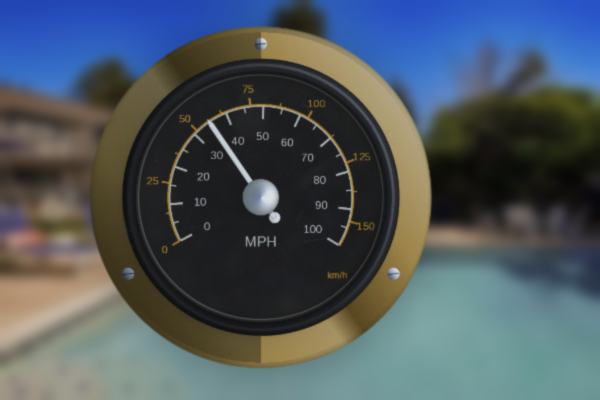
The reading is 35
